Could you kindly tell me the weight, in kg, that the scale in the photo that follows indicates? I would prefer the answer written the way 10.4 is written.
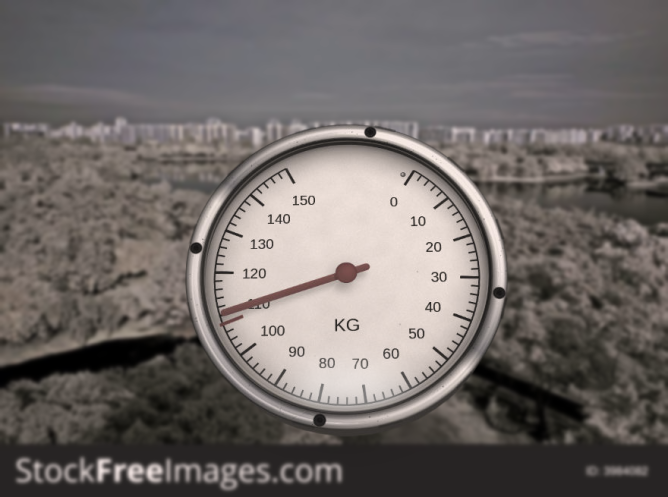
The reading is 110
